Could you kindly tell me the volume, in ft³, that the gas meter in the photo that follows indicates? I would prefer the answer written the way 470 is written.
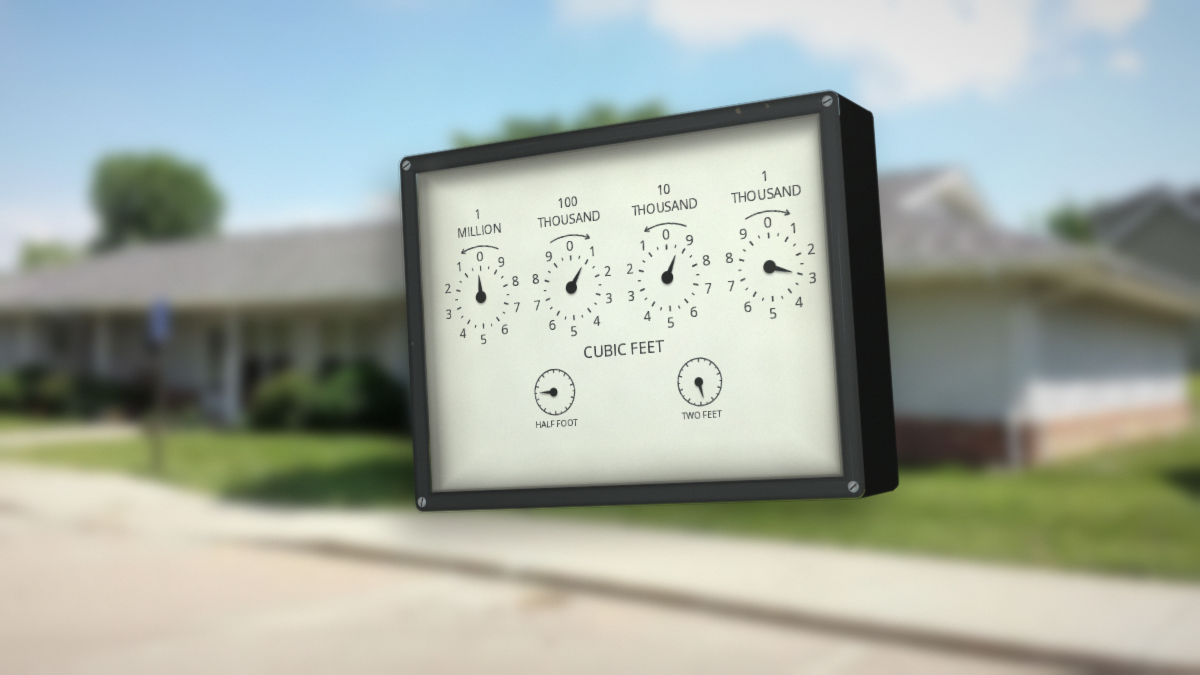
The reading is 9300
